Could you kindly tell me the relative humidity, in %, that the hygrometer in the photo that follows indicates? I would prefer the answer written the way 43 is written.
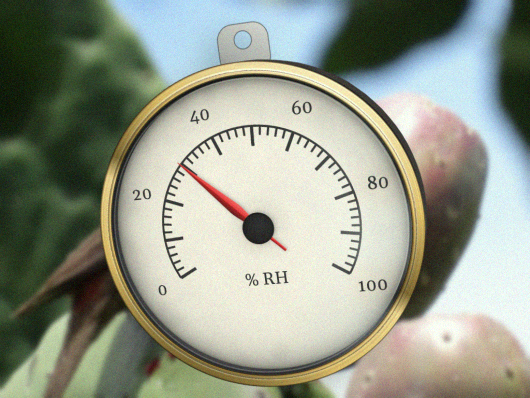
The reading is 30
